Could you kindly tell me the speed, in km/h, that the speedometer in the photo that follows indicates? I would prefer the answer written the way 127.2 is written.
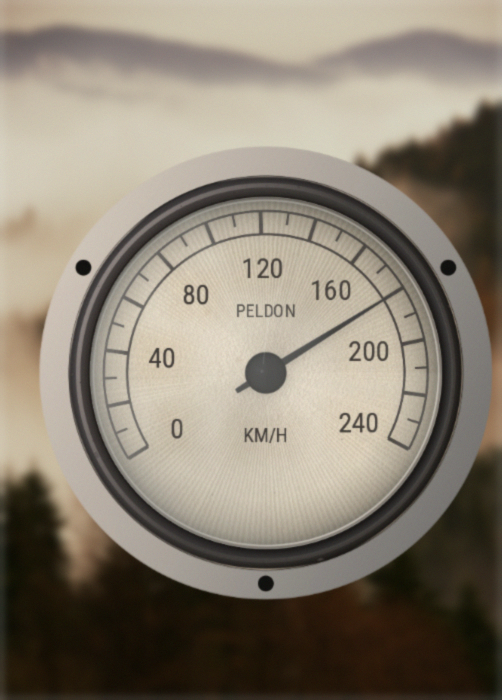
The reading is 180
